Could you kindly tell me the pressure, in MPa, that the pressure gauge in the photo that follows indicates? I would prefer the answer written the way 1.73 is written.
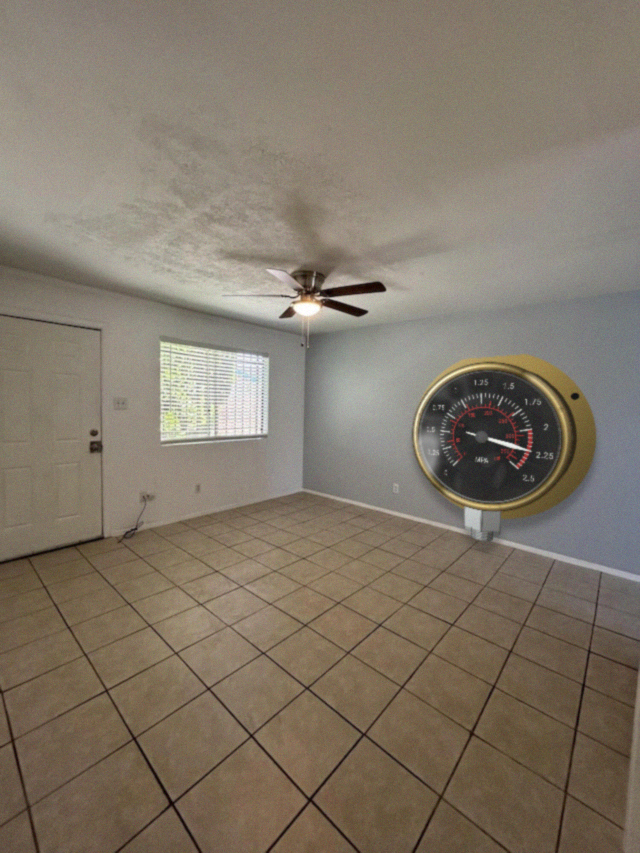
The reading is 2.25
